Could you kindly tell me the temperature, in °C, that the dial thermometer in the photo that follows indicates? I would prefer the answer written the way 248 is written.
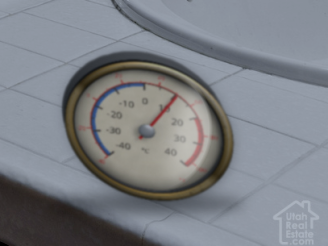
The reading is 10
